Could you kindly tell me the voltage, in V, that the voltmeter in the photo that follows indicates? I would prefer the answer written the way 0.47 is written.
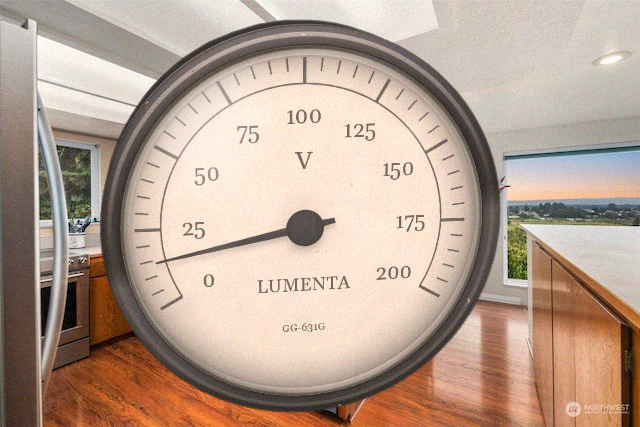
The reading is 15
